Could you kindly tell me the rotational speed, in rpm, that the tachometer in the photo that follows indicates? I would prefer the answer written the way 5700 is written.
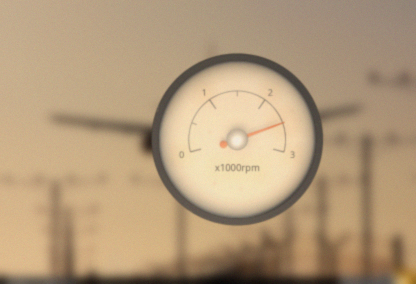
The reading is 2500
